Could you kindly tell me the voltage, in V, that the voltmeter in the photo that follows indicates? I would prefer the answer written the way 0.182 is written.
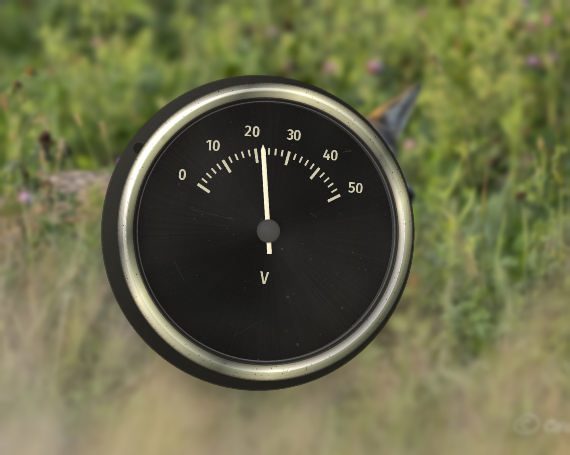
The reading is 22
